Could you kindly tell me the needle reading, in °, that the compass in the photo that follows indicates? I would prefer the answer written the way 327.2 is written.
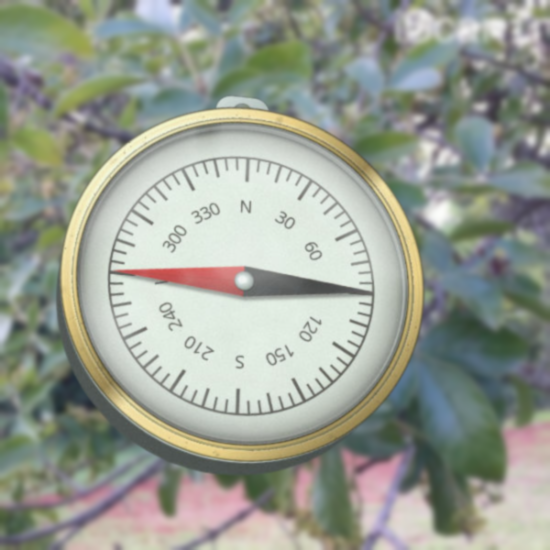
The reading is 270
